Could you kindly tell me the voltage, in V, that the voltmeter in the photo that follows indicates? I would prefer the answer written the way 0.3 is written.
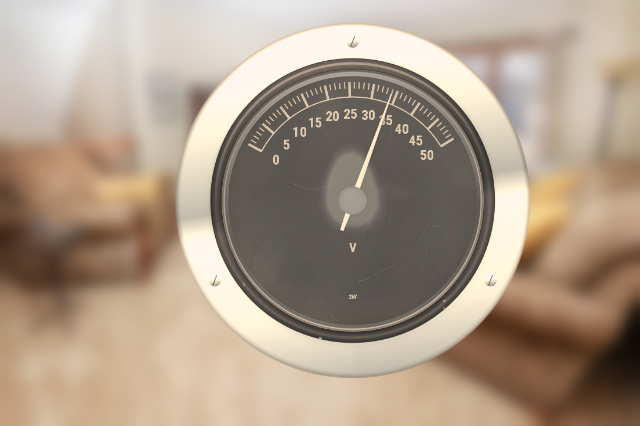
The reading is 34
